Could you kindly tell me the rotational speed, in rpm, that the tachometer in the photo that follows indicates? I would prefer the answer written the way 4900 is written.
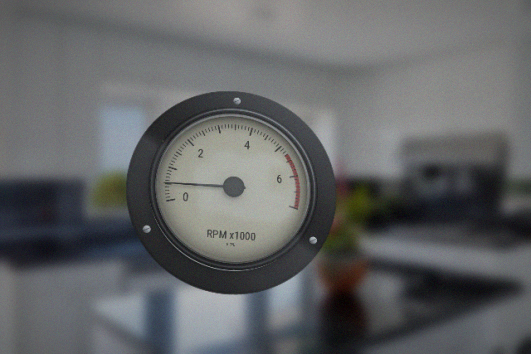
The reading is 500
